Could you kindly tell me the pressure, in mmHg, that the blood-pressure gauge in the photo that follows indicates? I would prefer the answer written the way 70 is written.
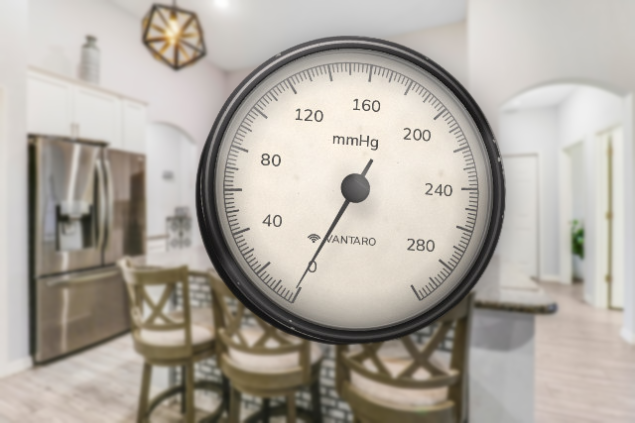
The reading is 2
